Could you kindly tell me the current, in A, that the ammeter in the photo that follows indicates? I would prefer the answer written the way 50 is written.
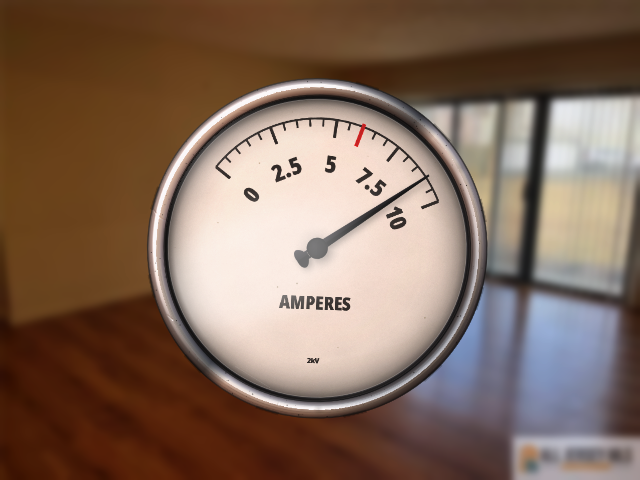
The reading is 9
